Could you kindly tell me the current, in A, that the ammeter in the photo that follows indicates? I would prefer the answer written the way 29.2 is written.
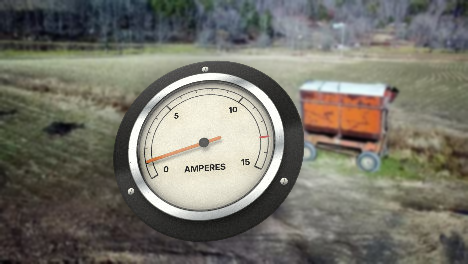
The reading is 1
